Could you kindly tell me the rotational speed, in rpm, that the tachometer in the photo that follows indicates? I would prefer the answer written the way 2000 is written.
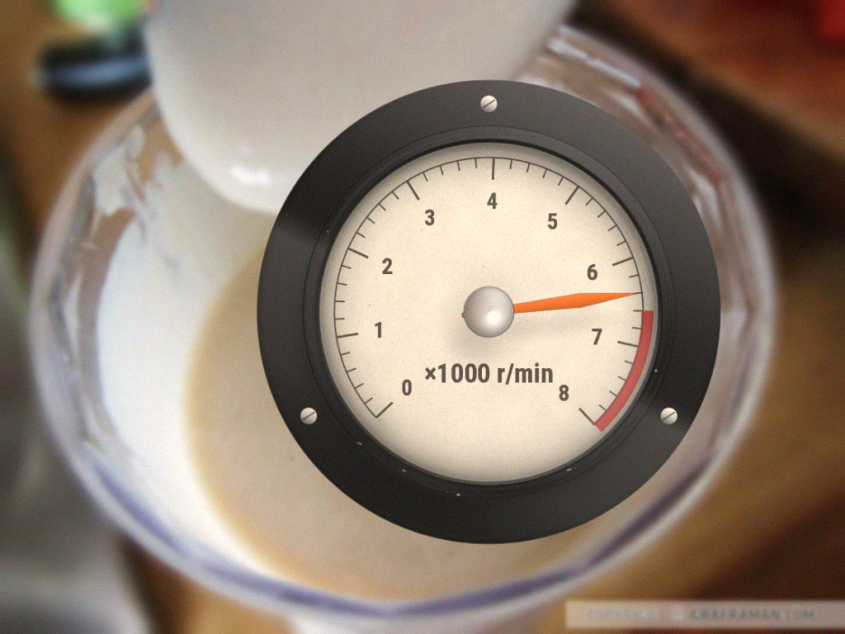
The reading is 6400
